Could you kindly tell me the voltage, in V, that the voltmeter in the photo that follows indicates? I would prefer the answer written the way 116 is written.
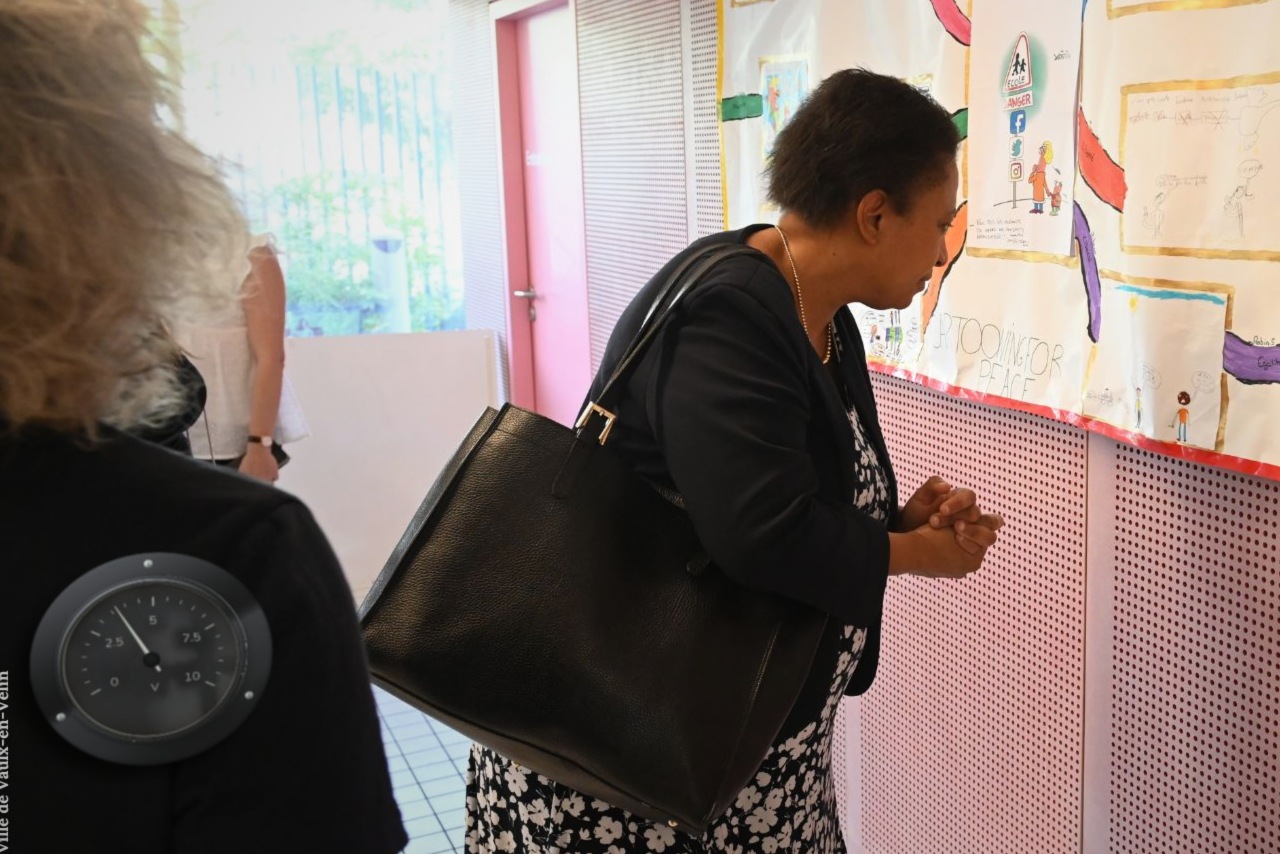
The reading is 3.75
